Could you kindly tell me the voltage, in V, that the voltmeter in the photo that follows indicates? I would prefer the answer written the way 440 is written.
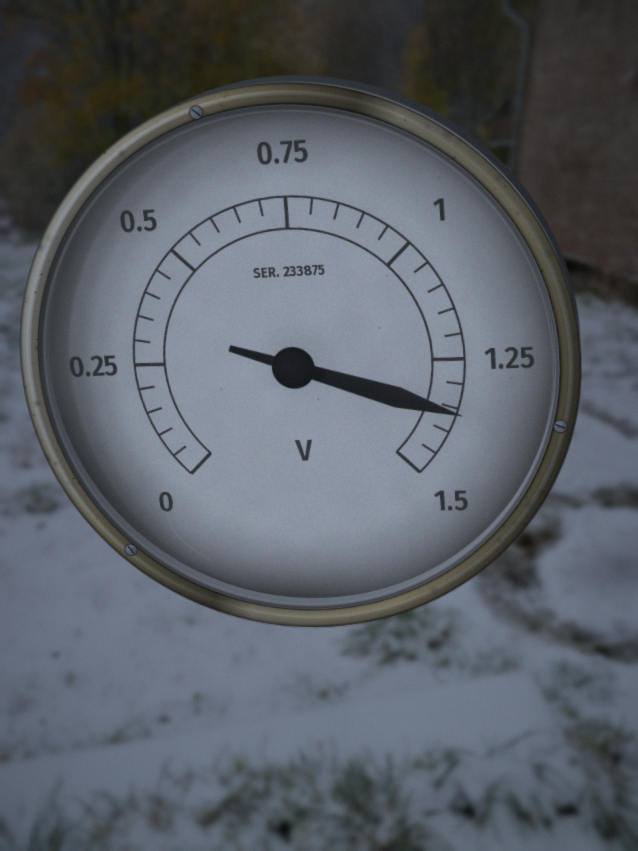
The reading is 1.35
